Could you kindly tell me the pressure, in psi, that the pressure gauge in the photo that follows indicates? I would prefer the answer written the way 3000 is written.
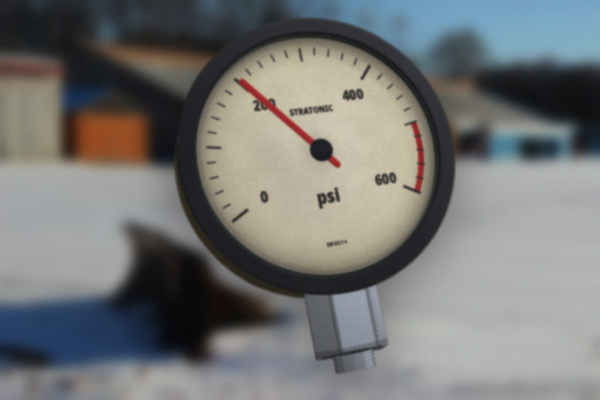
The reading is 200
